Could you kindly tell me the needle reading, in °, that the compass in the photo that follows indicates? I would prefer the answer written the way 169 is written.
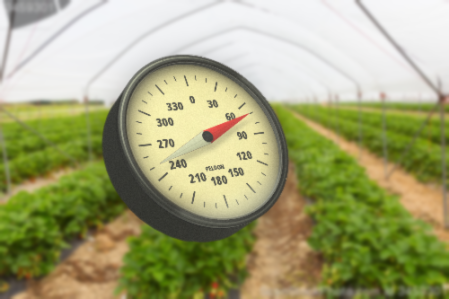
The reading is 70
